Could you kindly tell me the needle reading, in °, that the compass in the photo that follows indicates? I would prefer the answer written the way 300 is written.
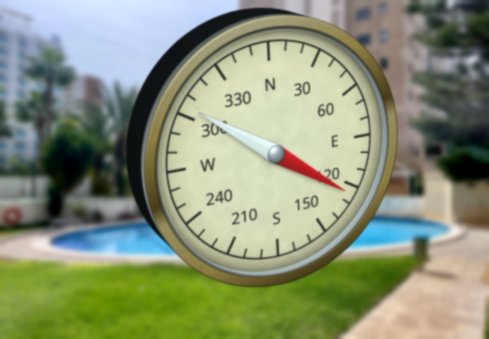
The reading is 125
